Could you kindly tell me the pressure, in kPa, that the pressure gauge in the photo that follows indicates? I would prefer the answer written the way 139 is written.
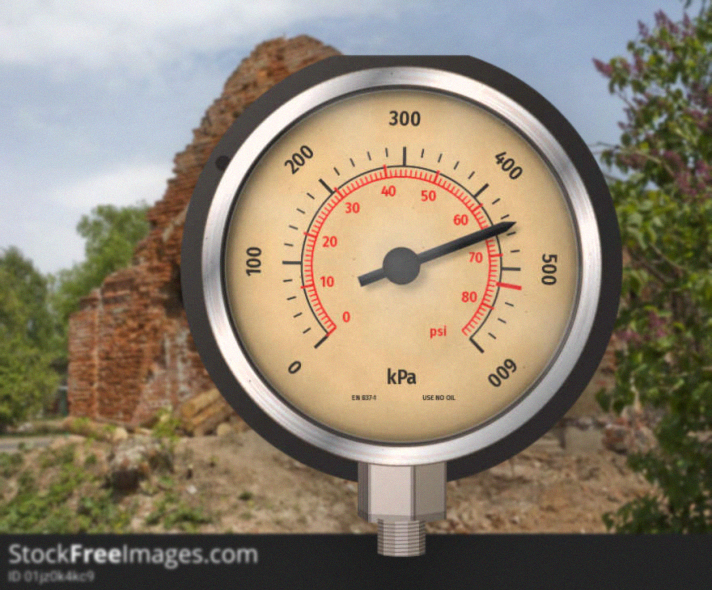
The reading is 450
